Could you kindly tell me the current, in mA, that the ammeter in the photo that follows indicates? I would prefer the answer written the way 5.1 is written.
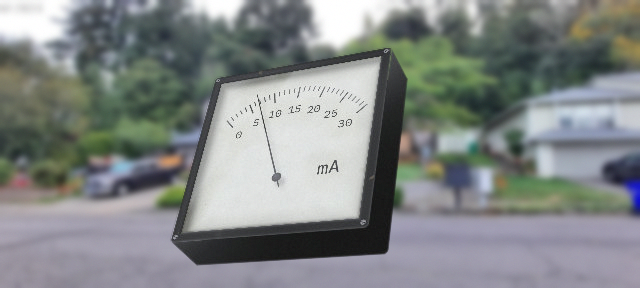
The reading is 7
